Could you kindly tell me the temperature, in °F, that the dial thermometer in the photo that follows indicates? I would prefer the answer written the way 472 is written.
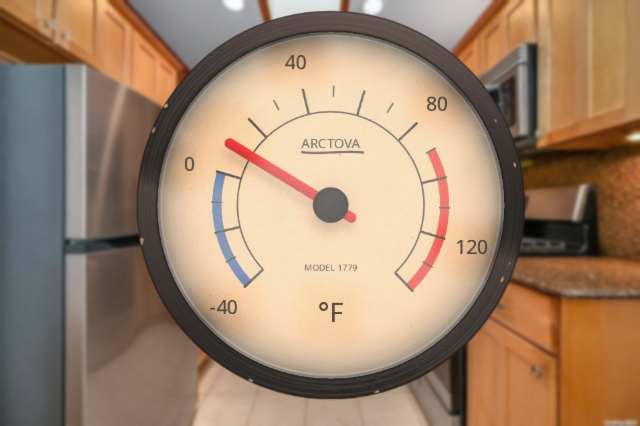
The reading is 10
